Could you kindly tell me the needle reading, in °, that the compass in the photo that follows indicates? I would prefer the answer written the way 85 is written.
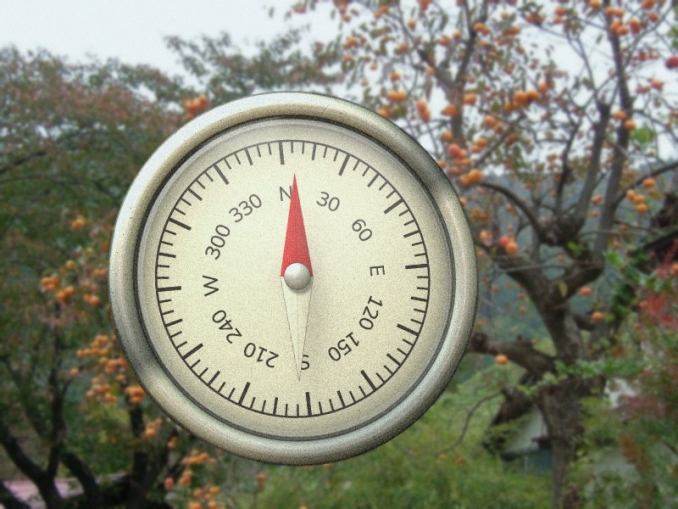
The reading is 5
